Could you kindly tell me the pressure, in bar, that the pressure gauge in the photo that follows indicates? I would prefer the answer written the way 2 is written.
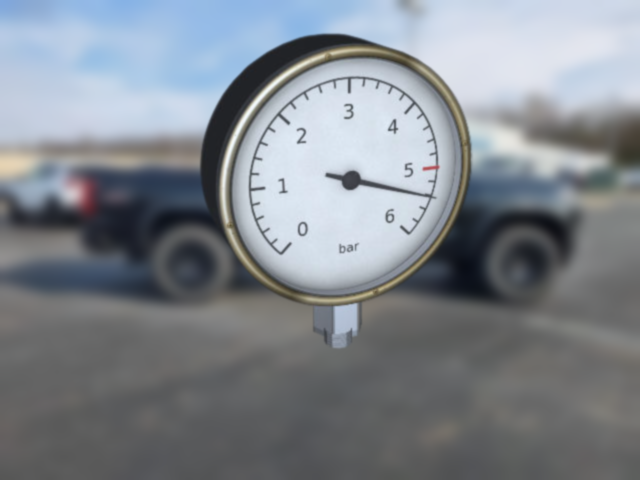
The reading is 5.4
